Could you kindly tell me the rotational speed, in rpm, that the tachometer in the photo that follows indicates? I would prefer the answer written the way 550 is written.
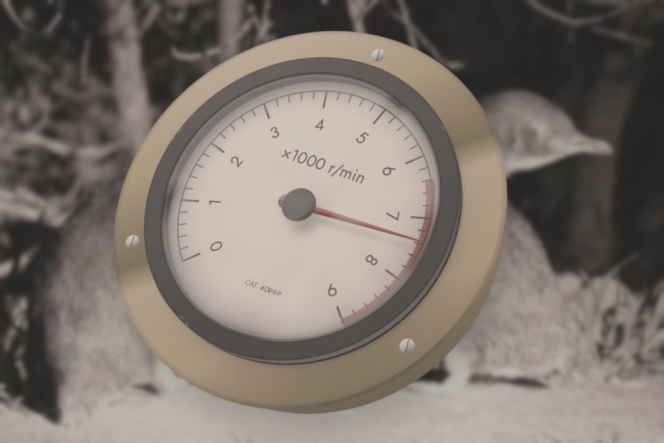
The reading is 7400
